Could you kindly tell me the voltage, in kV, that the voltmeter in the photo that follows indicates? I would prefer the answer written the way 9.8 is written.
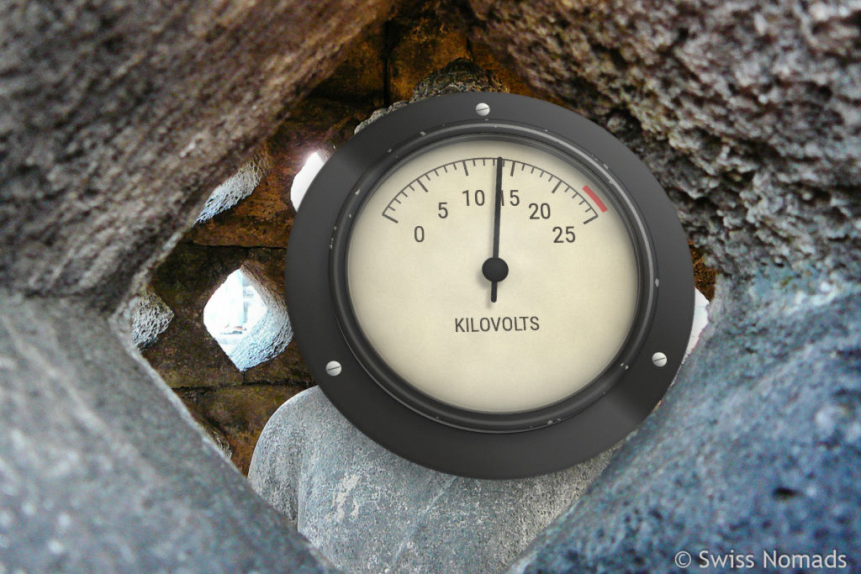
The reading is 13.5
